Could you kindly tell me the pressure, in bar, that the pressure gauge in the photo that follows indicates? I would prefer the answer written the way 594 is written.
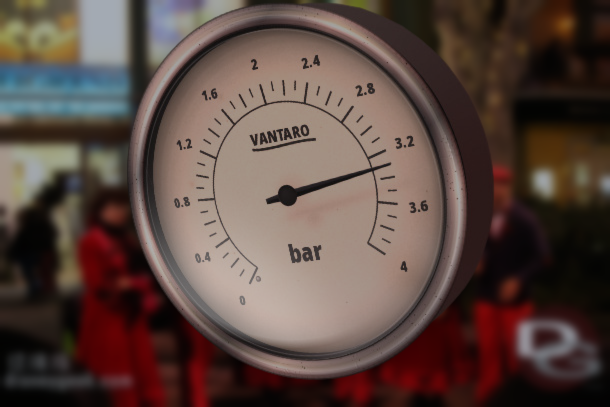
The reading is 3.3
